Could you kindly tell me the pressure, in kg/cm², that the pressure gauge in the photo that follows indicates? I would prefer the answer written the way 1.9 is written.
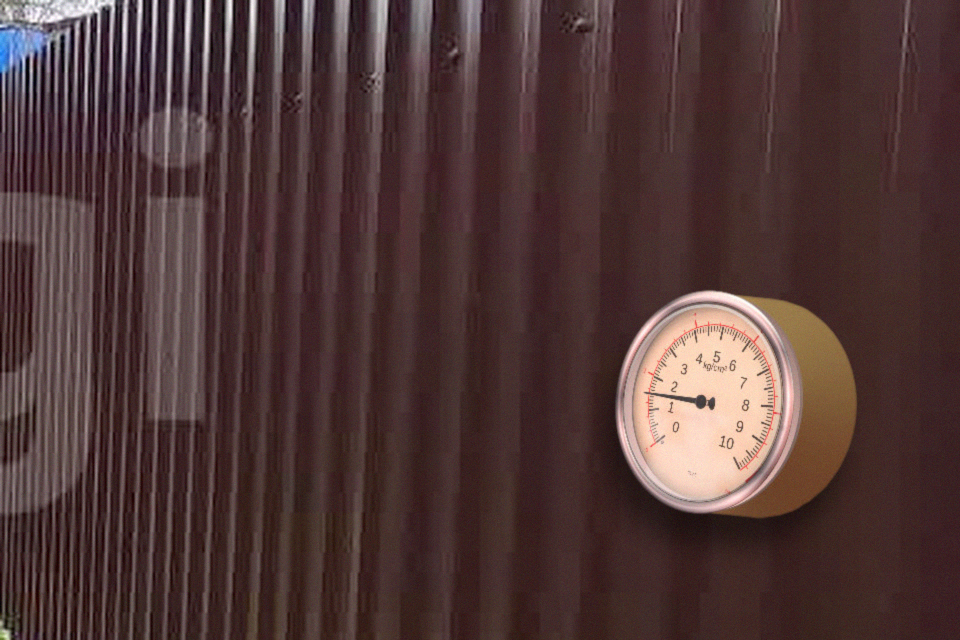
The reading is 1.5
